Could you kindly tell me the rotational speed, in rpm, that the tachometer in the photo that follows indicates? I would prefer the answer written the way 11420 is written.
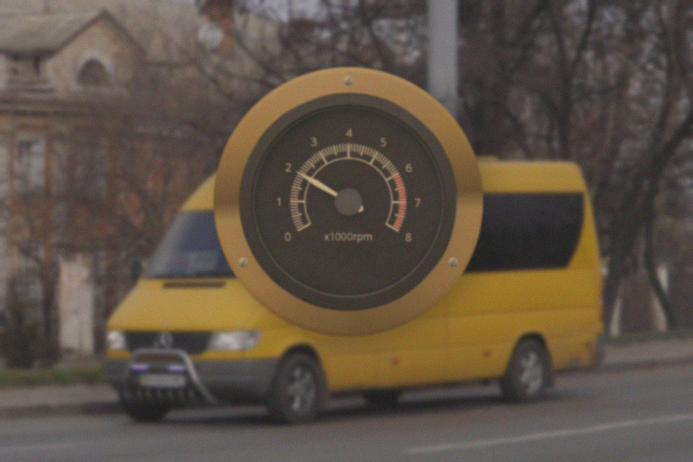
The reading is 2000
